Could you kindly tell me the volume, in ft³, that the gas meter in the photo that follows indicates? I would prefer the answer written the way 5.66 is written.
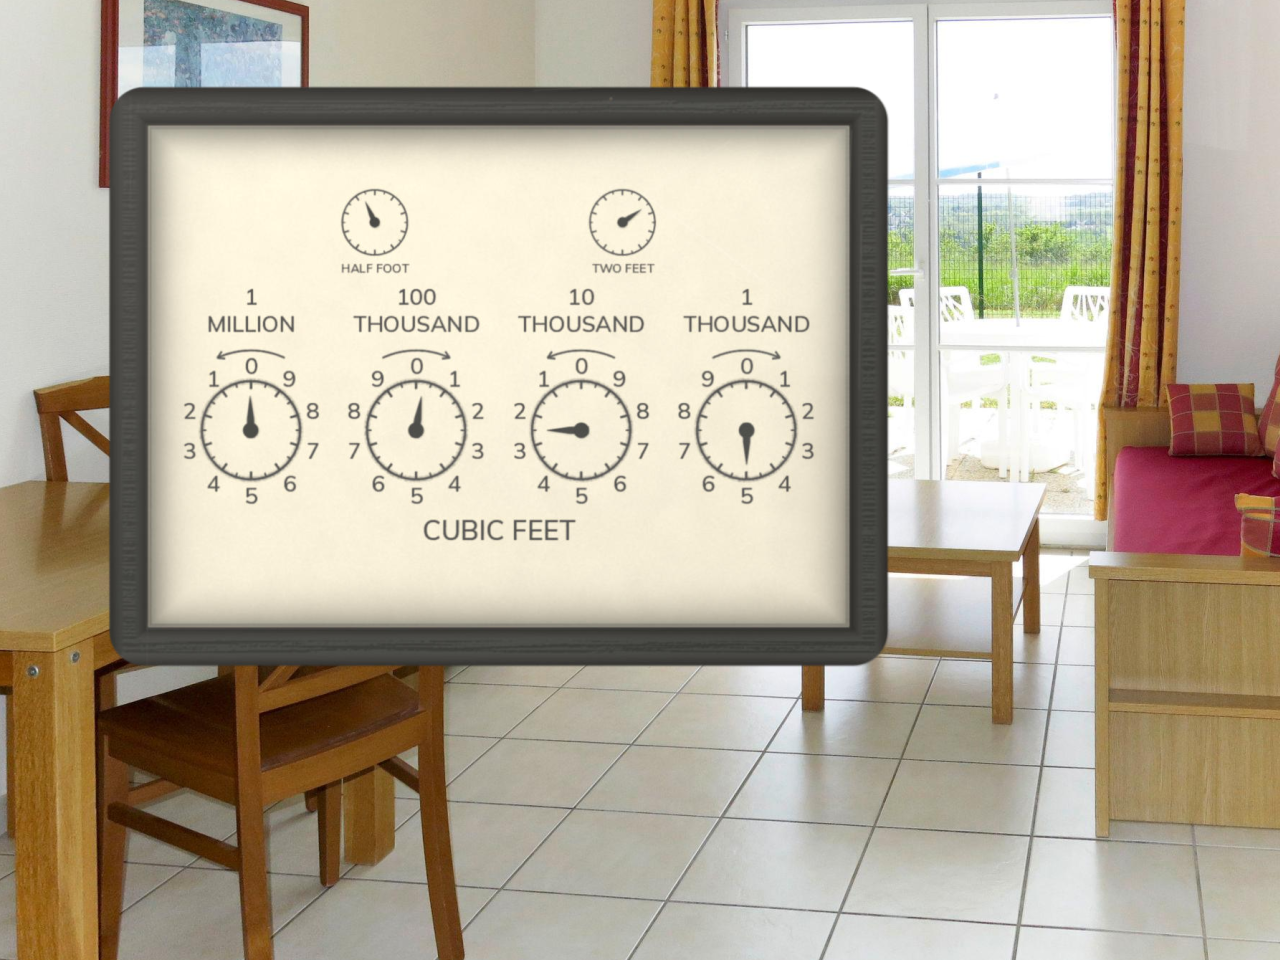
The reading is 2500
